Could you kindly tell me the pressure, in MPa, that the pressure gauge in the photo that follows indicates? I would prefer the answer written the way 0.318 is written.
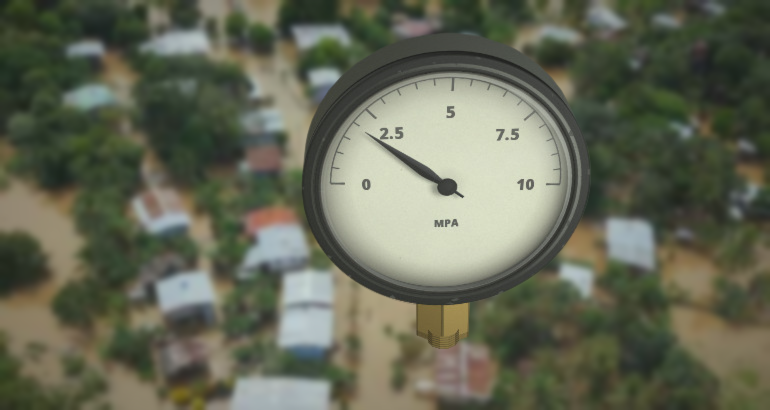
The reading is 2
